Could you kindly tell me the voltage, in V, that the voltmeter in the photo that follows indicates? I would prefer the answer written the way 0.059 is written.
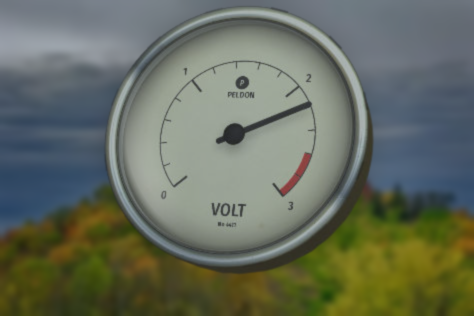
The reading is 2.2
